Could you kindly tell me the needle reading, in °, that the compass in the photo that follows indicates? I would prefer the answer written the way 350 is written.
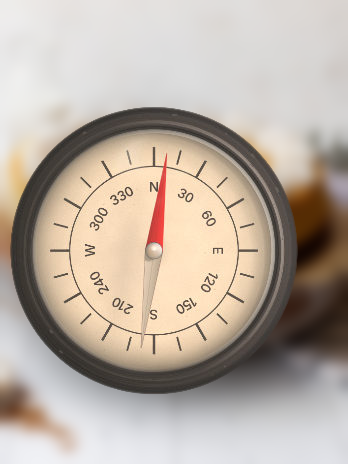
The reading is 7.5
